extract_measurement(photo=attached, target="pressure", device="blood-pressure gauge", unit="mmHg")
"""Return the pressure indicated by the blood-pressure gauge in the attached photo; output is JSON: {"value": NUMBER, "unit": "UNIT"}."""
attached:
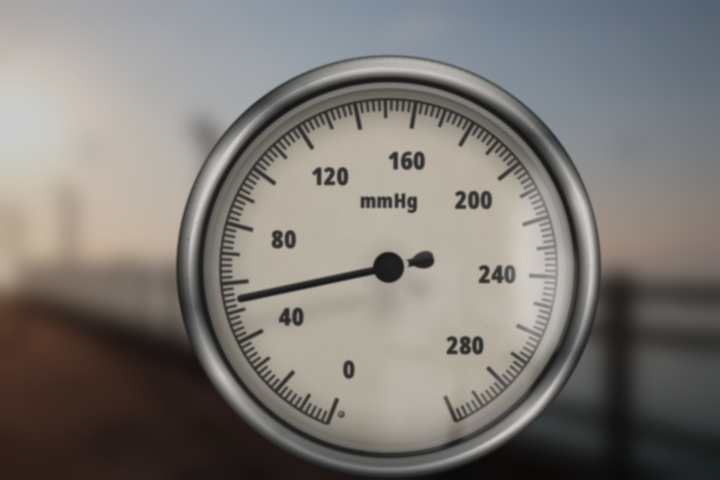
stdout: {"value": 54, "unit": "mmHg"}
